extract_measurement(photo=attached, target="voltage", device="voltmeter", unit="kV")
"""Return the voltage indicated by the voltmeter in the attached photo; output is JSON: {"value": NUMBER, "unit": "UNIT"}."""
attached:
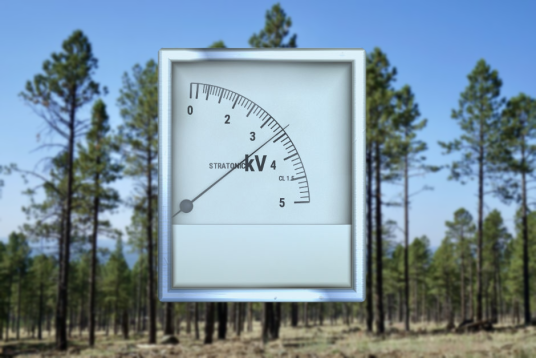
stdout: {"value": 3.4, "unit": "kV"}
